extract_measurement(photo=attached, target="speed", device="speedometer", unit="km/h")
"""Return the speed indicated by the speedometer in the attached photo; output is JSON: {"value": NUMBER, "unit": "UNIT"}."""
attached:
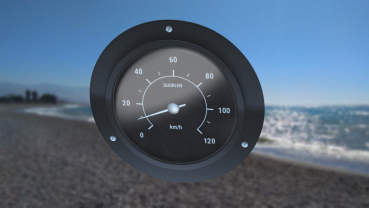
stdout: {"value": 10, "unit": "km/h"}
